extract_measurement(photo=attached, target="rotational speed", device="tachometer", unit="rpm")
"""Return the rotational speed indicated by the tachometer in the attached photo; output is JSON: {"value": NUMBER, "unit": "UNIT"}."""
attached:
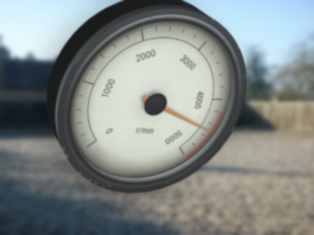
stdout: {"value": 4500, "unit": "rpm"}
